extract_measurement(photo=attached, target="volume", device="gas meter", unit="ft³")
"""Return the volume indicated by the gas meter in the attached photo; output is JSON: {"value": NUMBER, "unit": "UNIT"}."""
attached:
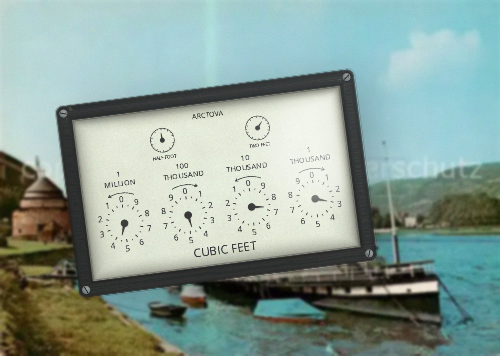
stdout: {"value": 447300, "unit": "ft³"}
